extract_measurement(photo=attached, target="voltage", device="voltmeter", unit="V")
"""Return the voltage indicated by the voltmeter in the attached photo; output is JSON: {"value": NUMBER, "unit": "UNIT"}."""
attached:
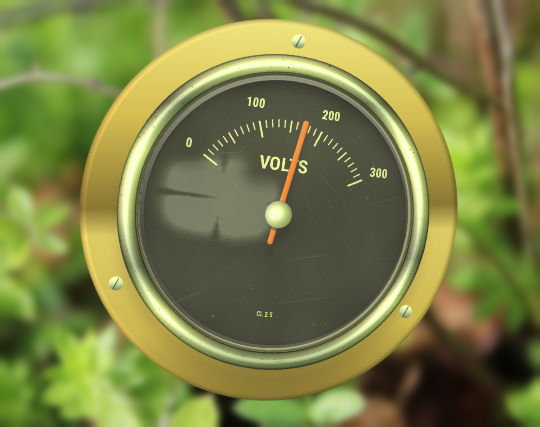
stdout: {"value": 170, "unit": "V"}
